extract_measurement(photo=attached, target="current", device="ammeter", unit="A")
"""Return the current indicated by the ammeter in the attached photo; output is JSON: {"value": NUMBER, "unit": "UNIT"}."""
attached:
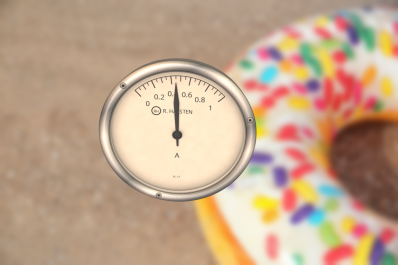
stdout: {"value": 0.45, "unit": "A"}
